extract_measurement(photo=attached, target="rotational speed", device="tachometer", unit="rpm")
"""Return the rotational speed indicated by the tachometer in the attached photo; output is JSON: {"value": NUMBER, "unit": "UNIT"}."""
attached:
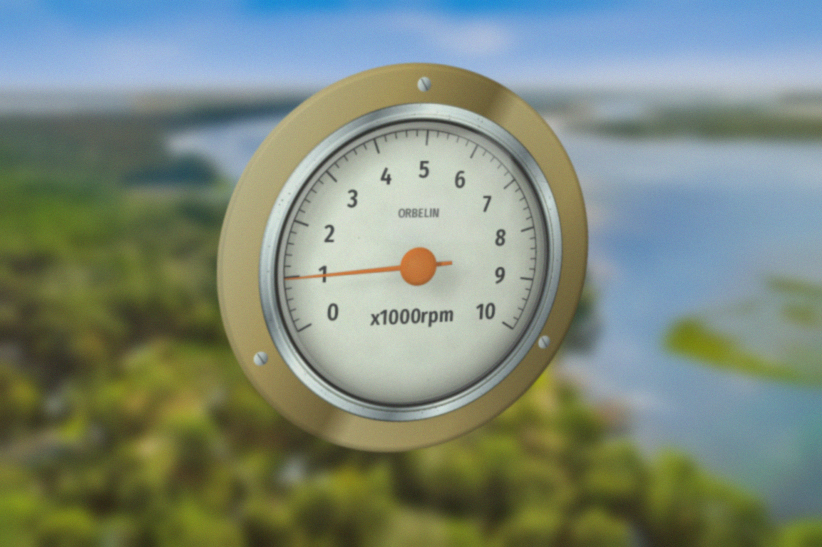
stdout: {"value": 1000, "unit": "rpm"}
